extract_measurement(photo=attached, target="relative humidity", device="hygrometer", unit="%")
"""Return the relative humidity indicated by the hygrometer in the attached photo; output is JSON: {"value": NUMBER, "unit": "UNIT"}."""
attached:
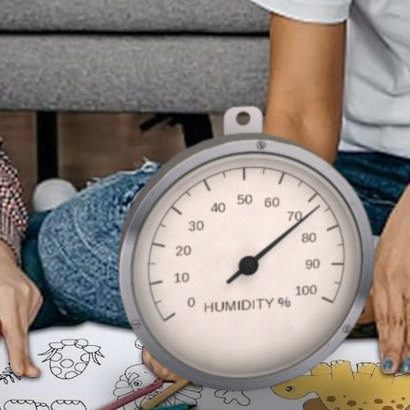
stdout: {"value": 72.5, "unit": "%"}
